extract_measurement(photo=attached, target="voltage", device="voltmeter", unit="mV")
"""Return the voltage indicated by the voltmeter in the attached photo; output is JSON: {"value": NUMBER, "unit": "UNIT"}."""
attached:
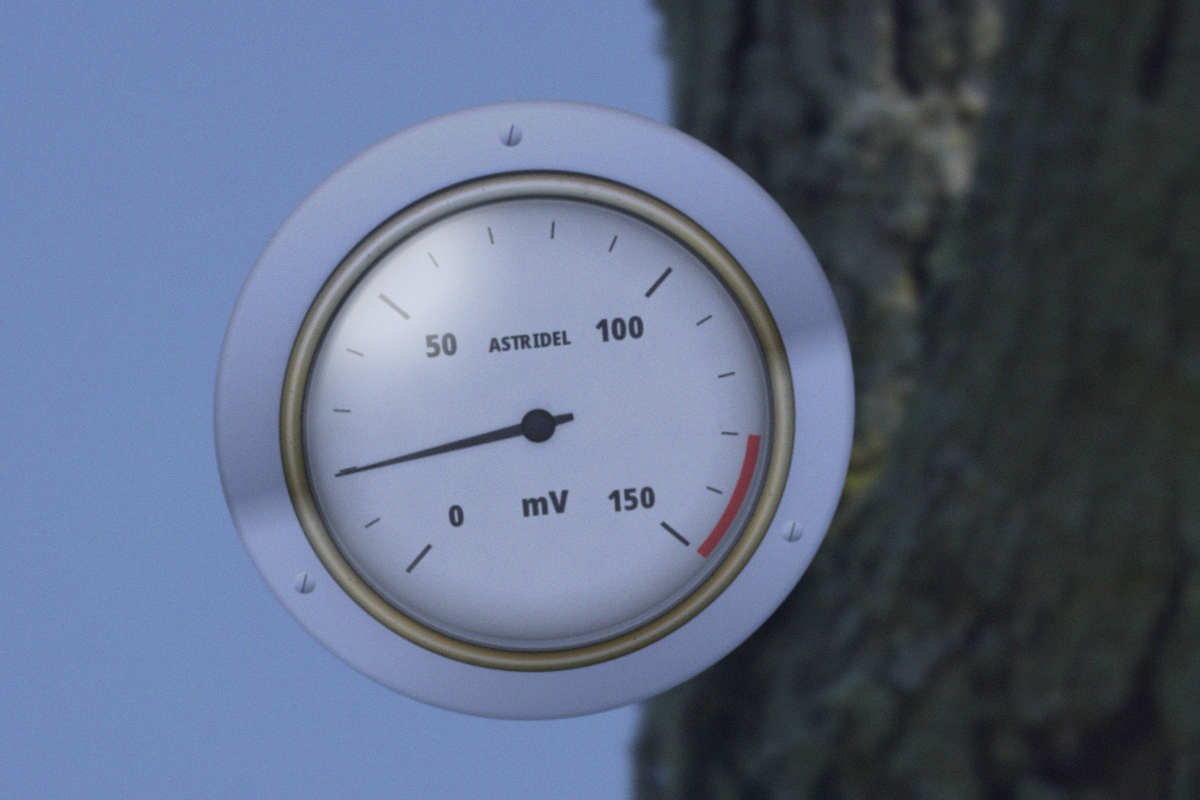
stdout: {"value": 20, "unit": "mV"}
